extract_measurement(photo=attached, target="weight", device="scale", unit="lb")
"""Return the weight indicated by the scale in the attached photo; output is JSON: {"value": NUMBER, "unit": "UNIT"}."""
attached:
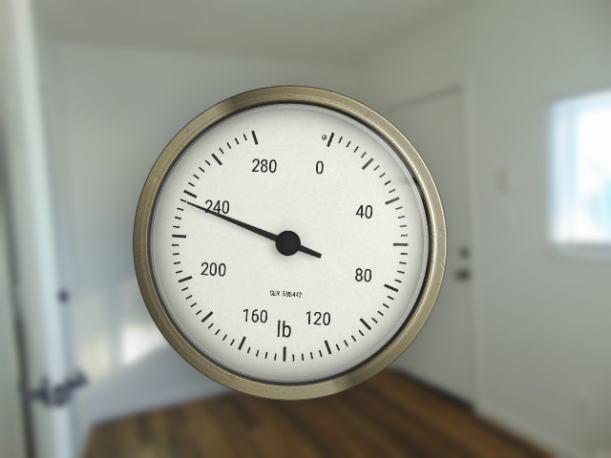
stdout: {"value": 236, "unit": "lb"}
